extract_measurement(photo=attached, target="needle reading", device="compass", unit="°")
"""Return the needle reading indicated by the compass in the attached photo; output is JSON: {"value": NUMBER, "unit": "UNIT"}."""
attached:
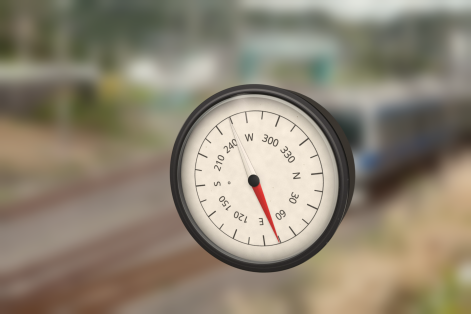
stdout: {"value": 75, "unit": "°"}
